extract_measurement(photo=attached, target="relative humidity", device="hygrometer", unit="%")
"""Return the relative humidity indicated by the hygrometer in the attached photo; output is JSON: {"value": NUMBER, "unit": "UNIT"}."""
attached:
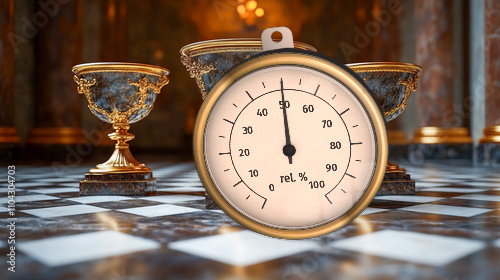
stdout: {"value": 50, "unit": "%"}
